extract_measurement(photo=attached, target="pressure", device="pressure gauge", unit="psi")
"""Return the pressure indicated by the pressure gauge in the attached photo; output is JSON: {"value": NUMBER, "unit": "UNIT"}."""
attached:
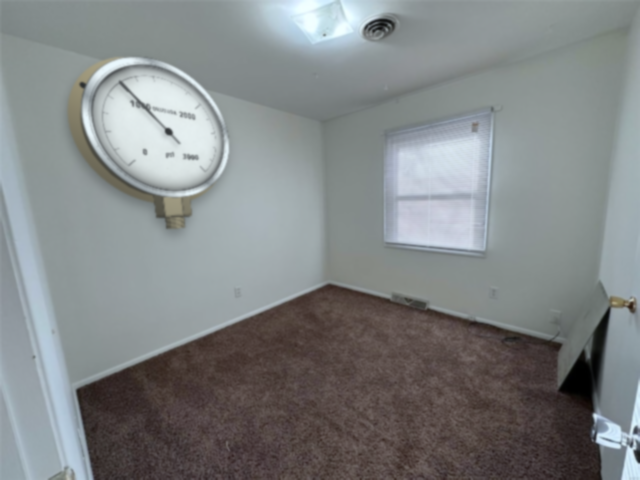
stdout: {"value": 1000, "unit": "psi"}
